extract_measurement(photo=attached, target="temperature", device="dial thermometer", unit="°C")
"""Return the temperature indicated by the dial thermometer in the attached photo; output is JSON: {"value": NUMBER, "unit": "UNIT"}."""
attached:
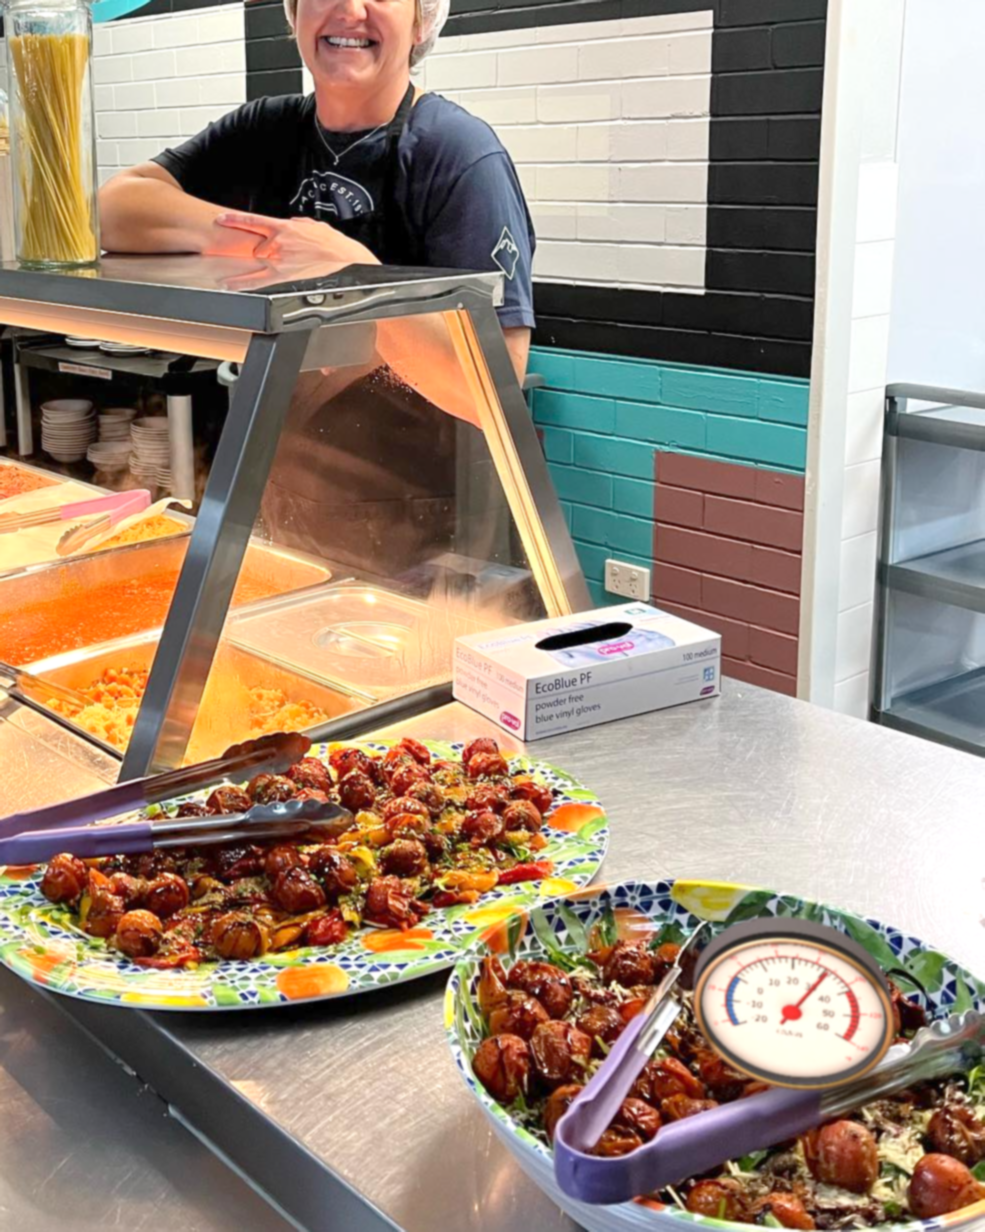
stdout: {"value": 30, "unit": "°C"}
